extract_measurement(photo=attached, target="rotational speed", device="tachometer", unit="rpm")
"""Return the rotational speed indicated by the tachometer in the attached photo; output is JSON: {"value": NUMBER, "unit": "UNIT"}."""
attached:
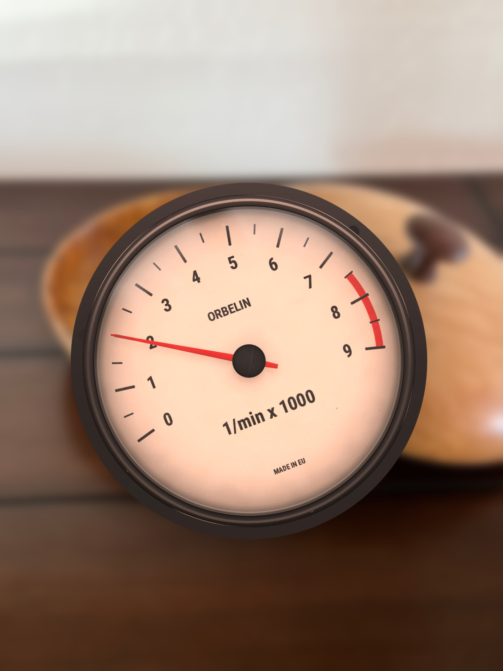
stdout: {"value": 2000, "unit": "rpm"}
